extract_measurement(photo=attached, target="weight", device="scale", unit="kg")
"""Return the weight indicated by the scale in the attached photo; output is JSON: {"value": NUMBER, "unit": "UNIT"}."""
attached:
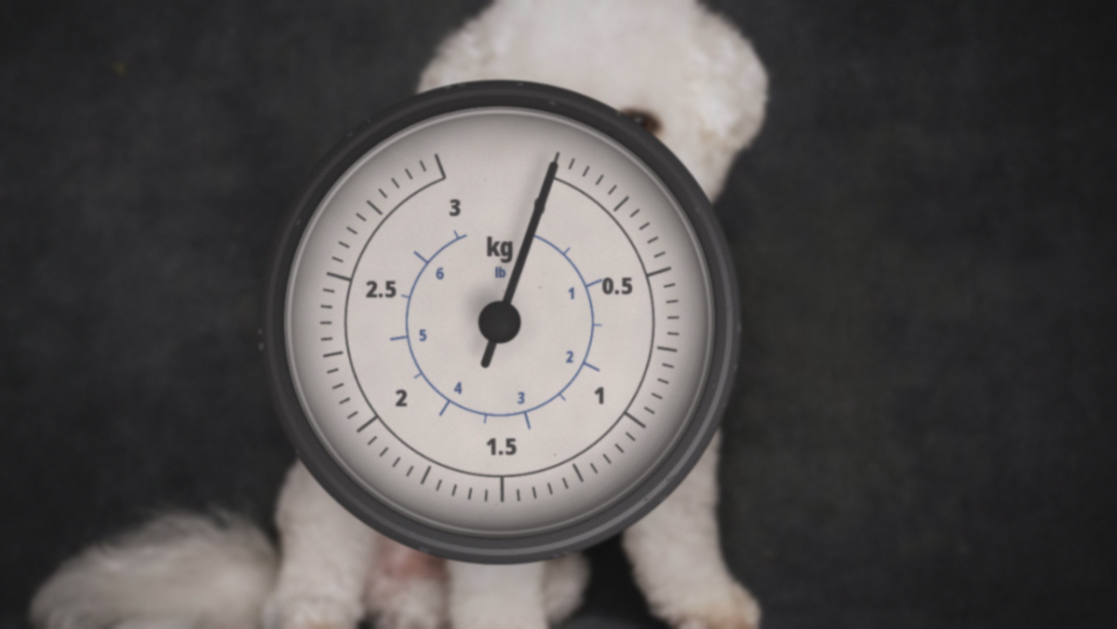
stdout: {"value": 0, "unit": "kg"}
